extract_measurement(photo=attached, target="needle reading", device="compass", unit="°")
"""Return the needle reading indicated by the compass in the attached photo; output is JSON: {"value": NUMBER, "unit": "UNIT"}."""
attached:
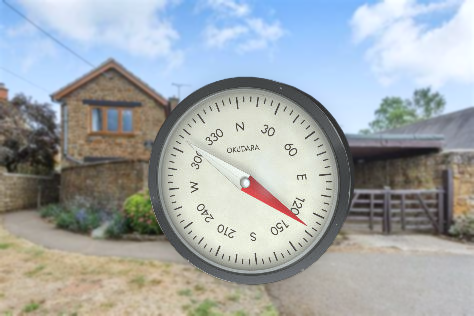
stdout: {"value": 130, "unit": "°"}
